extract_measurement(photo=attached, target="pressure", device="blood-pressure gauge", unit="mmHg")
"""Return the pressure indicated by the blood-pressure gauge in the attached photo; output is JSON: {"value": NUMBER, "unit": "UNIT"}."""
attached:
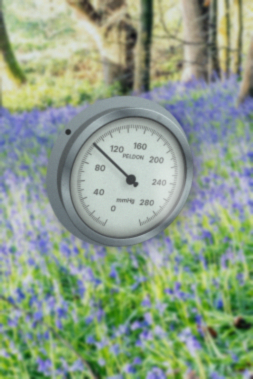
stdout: {"value": 100, "unit": "mmHg"}
